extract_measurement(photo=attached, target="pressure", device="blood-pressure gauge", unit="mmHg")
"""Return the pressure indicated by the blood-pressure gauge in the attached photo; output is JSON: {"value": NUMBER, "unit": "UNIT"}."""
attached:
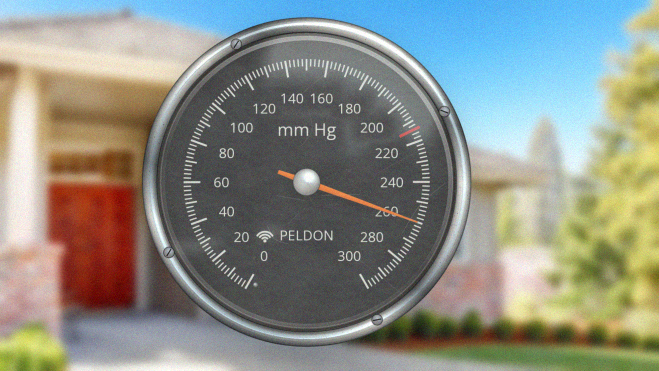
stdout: {"value": 260, "unit": "mmHg"}
